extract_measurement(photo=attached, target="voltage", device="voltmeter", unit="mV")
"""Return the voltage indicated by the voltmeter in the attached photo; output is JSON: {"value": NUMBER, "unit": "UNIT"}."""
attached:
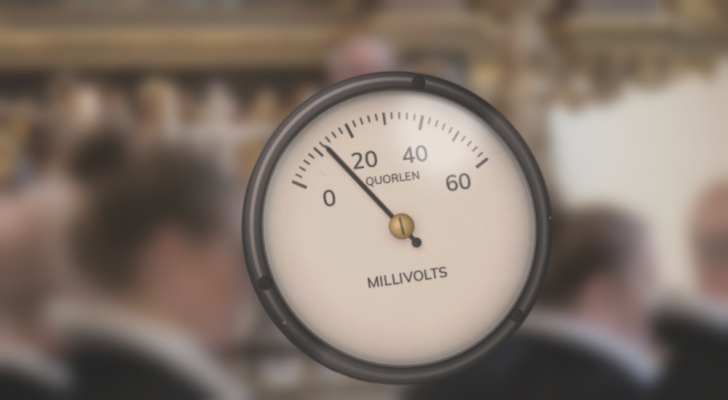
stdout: {"value": 12, "unit": "mV"}
